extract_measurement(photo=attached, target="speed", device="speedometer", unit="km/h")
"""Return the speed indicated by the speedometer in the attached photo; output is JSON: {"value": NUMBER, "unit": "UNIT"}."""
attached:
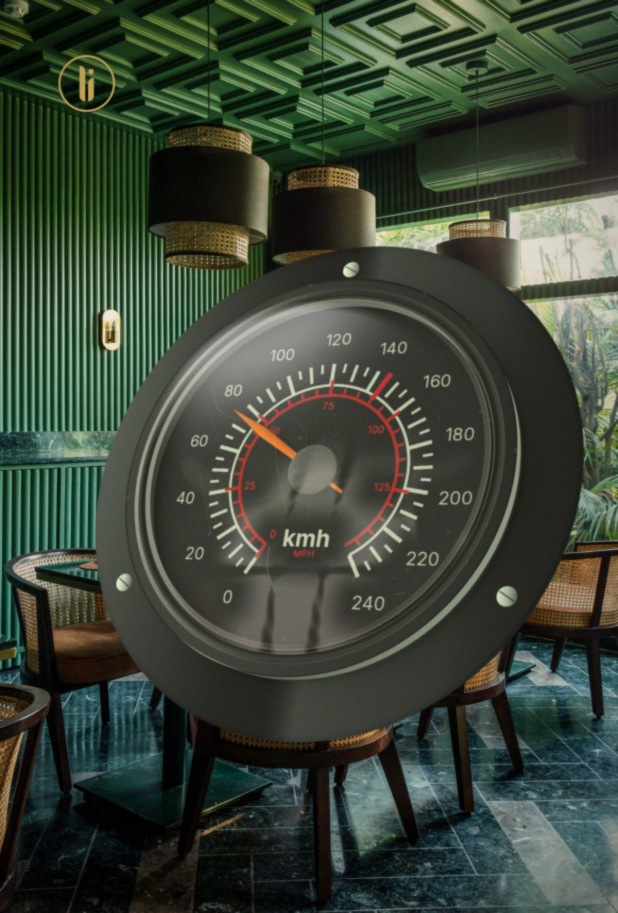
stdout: {"value": 75, "unit": "km/h"}
